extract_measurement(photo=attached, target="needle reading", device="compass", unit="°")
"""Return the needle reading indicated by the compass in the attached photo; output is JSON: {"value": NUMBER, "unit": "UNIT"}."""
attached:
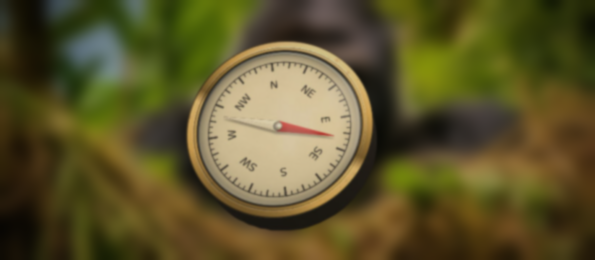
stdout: {"value": 110, "unit": "°"}
